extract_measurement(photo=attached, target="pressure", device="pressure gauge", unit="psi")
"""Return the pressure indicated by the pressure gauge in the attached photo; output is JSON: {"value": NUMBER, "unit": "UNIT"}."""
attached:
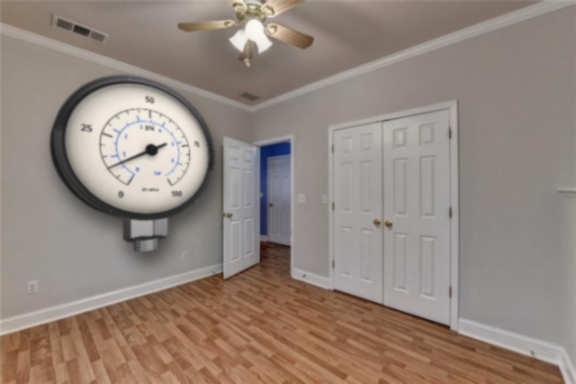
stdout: {"value": 10, "unit": "psi"}
